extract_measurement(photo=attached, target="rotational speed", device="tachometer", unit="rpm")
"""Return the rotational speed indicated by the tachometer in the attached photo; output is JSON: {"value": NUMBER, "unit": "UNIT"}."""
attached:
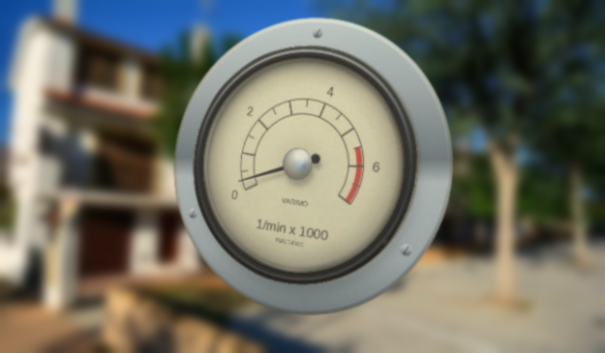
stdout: {"value": 250, "unit": "rpm"}
